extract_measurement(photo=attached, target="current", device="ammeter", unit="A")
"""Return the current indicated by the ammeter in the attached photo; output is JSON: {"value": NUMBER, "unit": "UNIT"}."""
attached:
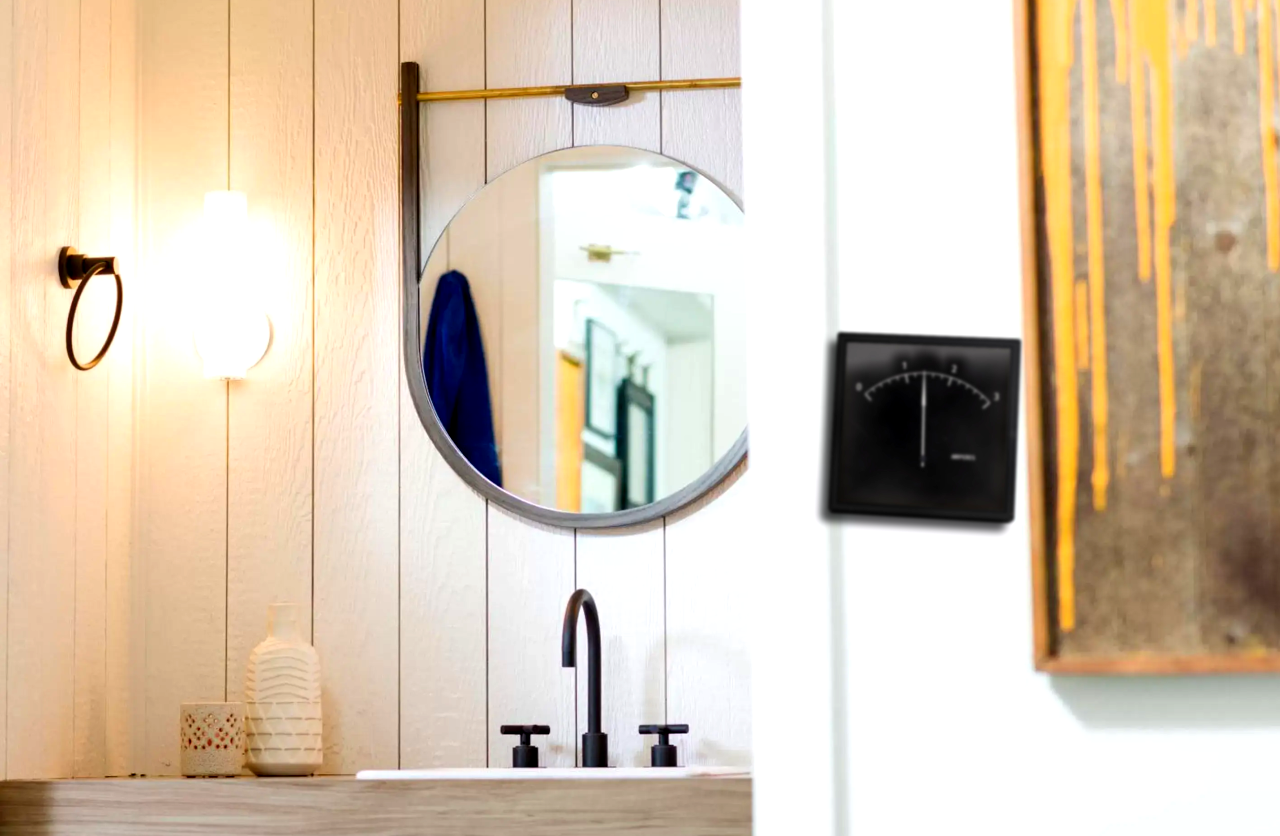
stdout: {"value": 1.4, "unit": "A"}
